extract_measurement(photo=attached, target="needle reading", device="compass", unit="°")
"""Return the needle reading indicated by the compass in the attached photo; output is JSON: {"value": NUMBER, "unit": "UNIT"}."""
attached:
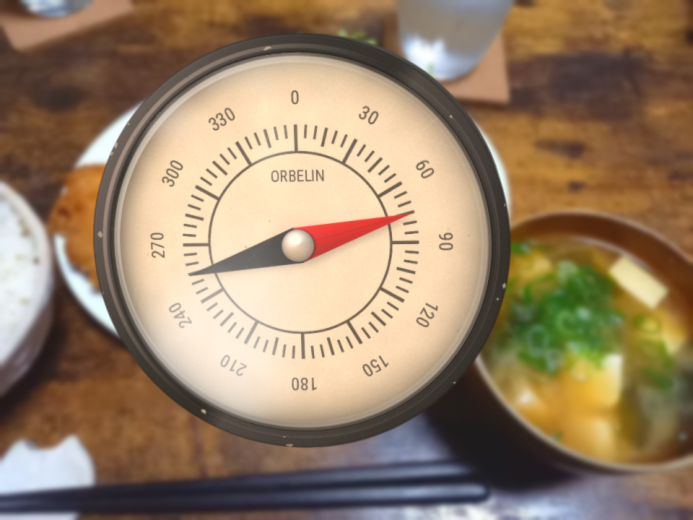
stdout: {"value": 75, "unit": "°"}
